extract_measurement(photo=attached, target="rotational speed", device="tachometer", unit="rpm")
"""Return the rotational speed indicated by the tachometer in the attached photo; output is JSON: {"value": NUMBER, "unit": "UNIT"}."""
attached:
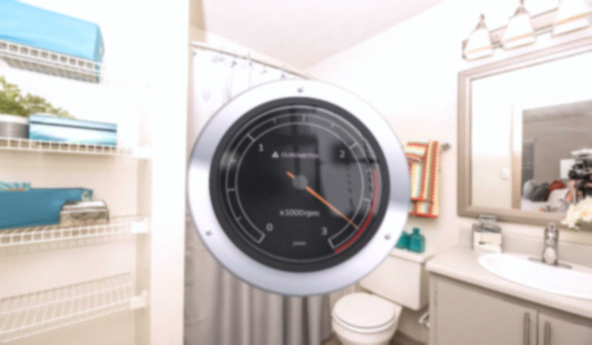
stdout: {"value": 2750, "unit": "rpm"}
